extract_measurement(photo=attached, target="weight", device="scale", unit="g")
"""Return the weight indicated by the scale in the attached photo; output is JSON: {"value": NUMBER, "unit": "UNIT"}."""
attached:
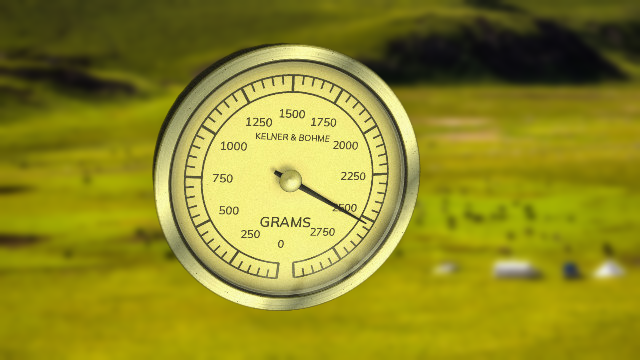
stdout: {"value": 2525, "unit": "g"}
